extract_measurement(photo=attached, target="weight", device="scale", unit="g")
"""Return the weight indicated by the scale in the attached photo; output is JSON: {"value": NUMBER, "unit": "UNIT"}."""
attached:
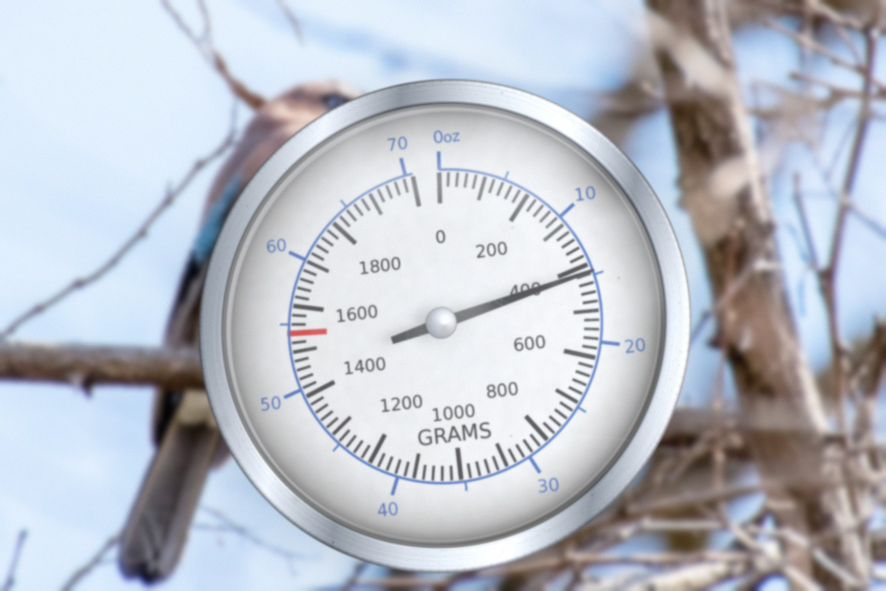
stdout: {"value": 420, "unit": "g"}
